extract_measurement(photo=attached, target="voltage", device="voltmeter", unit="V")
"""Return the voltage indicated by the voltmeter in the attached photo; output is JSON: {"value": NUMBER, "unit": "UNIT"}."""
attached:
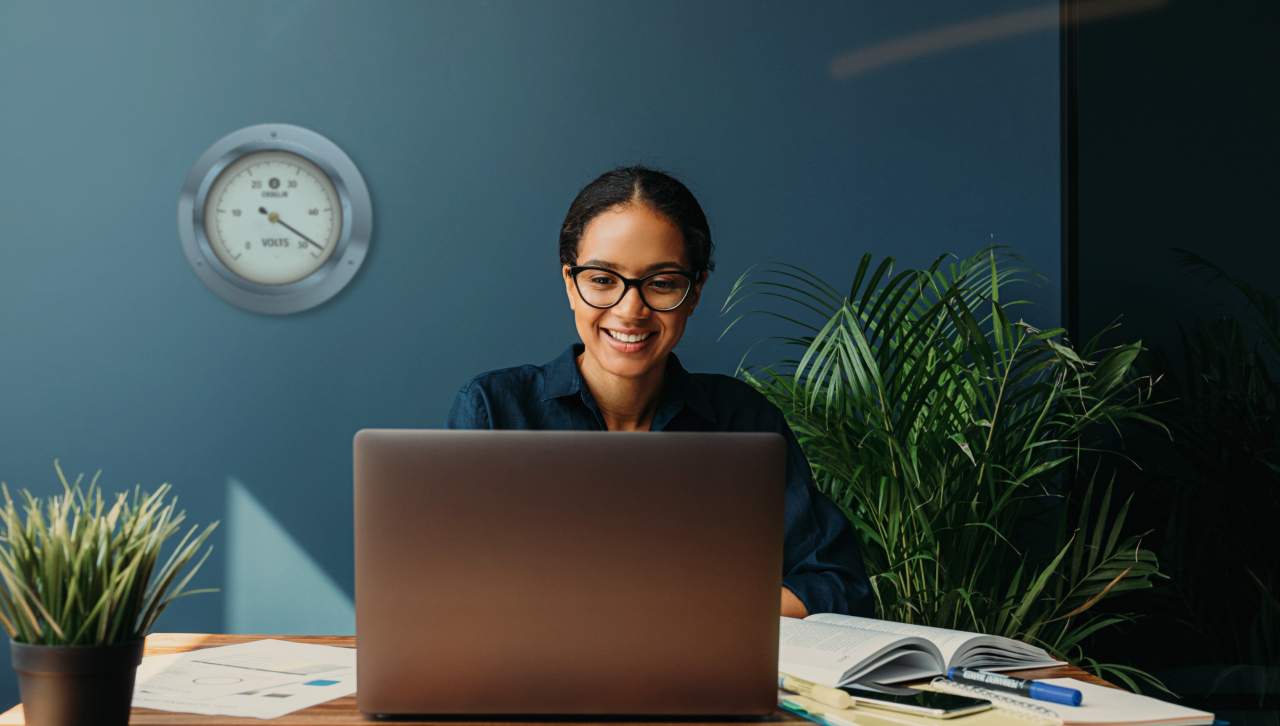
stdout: {"value": 48, "unit": "V"}
